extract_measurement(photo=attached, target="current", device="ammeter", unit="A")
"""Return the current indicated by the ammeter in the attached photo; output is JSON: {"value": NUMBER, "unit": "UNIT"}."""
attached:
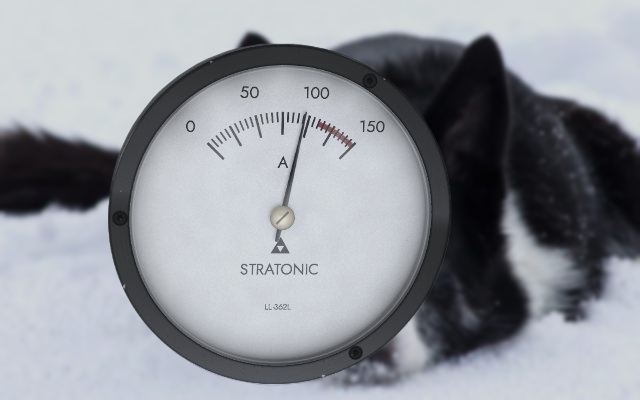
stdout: {"value": 95, "unit": "A"}
